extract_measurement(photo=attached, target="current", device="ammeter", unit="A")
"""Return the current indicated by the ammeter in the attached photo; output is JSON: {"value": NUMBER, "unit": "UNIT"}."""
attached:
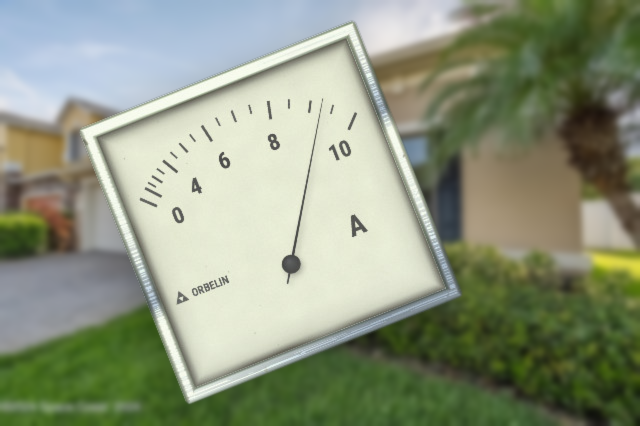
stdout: {"value": 9.25, "unit": "A"}
